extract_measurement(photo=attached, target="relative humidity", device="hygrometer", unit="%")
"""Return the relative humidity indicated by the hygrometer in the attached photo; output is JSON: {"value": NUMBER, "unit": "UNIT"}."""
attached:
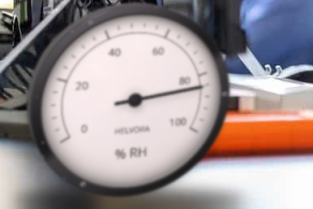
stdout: {"value": 84, "unit": "%"}
